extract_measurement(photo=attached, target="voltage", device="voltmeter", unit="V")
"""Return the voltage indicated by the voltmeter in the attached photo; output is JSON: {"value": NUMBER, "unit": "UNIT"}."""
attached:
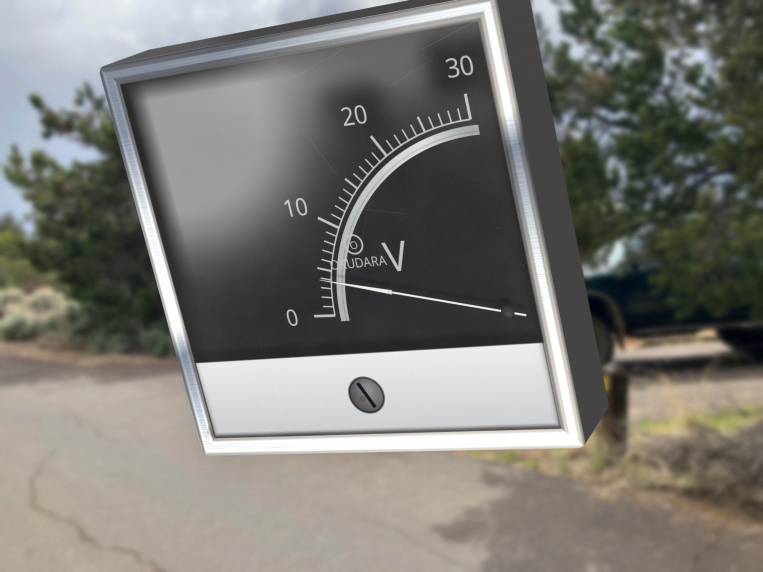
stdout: {"value": 4, "unit": "V"}
